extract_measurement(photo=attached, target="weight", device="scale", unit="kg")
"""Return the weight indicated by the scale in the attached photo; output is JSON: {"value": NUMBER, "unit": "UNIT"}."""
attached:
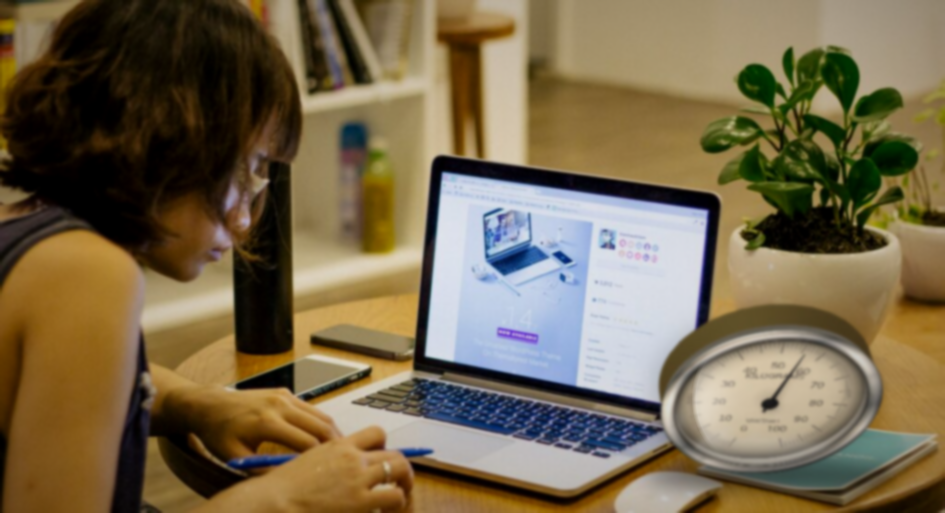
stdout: {"value": 55, "unit": "kg"}
